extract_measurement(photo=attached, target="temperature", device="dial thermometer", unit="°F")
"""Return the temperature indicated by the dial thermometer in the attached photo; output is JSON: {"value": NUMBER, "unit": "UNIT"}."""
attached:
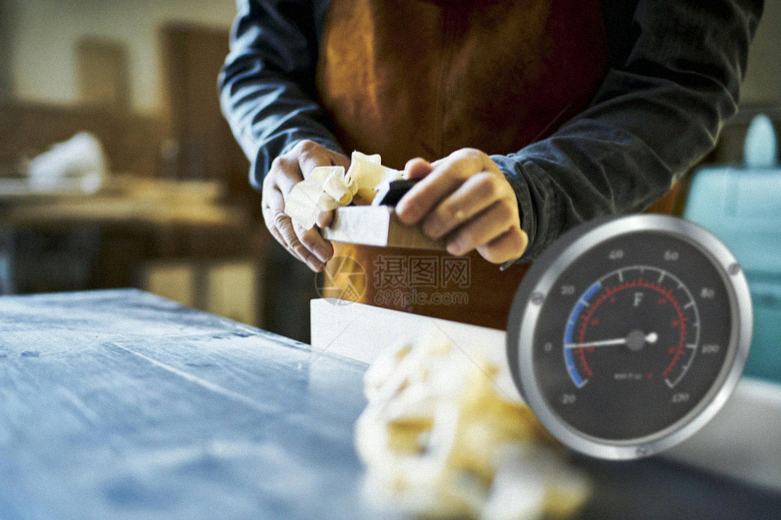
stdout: {"value": 0, "unit": "°F"}
